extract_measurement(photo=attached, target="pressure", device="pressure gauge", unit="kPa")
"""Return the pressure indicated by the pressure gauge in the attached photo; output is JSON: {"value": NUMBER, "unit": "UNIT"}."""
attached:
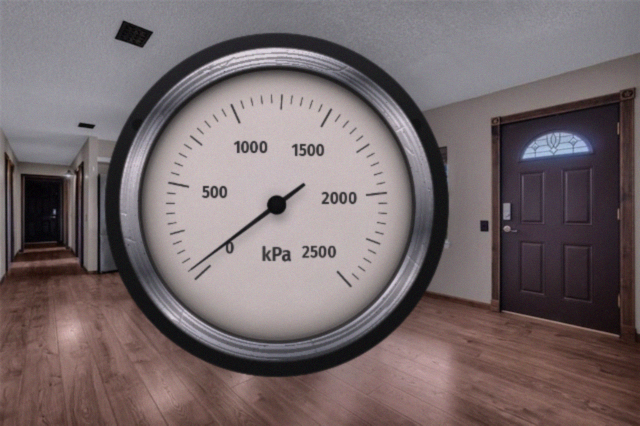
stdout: {"value": 50, "unit": "kPa"}
